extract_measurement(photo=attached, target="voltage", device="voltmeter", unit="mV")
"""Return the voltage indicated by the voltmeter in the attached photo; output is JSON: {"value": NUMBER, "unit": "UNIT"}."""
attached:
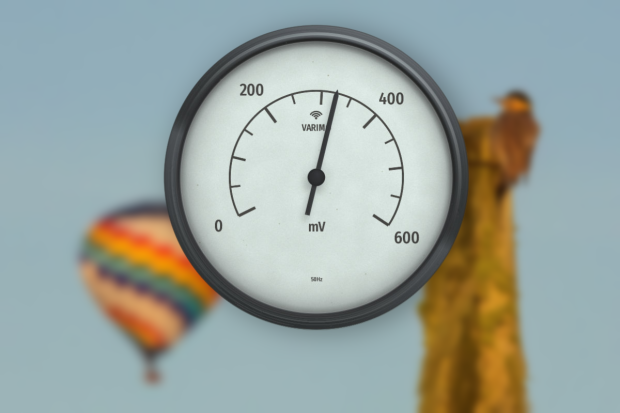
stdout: {"value": 325, "unit": "mV"}
